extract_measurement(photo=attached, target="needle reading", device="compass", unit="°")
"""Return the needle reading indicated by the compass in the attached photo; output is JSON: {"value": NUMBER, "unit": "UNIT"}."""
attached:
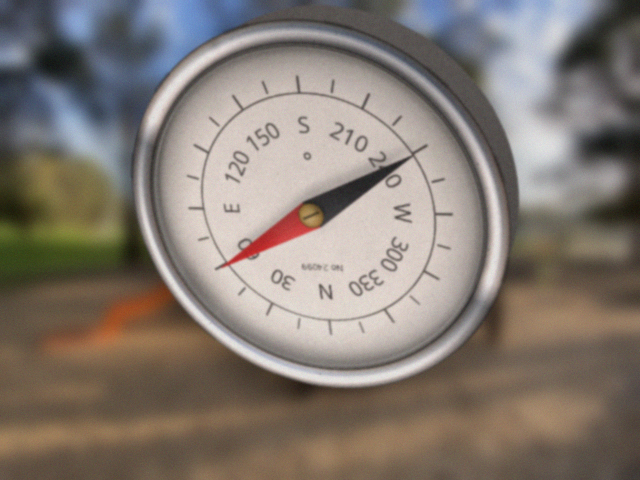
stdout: {"value": 60, "unit": "°"}
